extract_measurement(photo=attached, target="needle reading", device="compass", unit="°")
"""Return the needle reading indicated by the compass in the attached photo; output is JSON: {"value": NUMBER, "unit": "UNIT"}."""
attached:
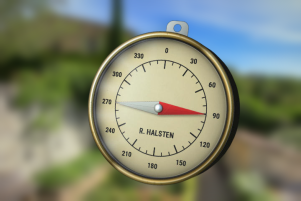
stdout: {"value": 90, "unit": "°"}
